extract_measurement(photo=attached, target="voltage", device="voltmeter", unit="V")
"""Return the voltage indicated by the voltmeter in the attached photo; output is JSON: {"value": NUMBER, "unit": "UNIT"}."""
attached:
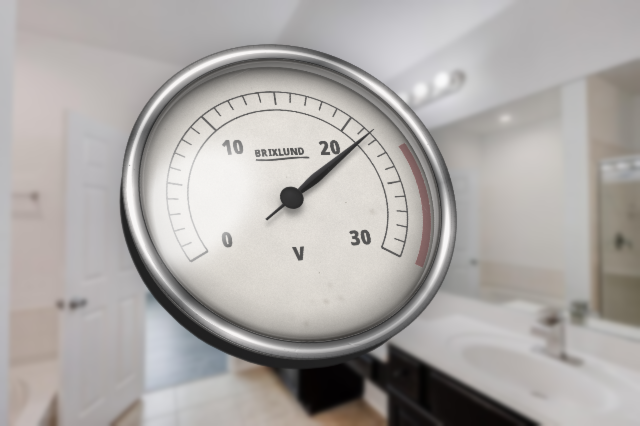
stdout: {"value": 21.5, "unit": "V"}
